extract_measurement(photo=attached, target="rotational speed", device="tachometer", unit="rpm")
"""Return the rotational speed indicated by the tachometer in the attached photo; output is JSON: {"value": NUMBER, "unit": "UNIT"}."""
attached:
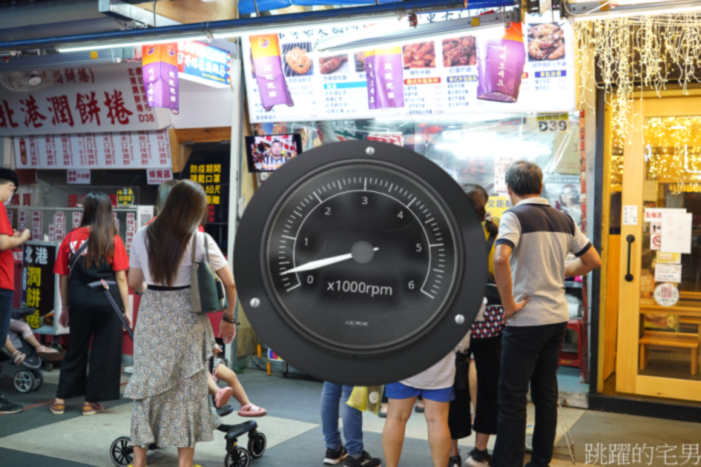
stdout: {"value": 300, "unit": "rpm"}
